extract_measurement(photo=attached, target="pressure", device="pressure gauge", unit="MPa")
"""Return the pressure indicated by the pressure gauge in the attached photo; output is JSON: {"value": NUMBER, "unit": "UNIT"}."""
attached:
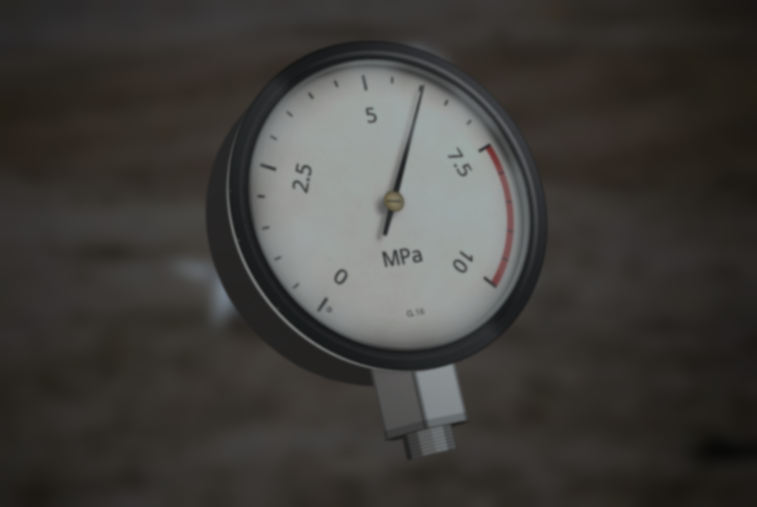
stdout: {"value": 6, "unit": "MPa"}
